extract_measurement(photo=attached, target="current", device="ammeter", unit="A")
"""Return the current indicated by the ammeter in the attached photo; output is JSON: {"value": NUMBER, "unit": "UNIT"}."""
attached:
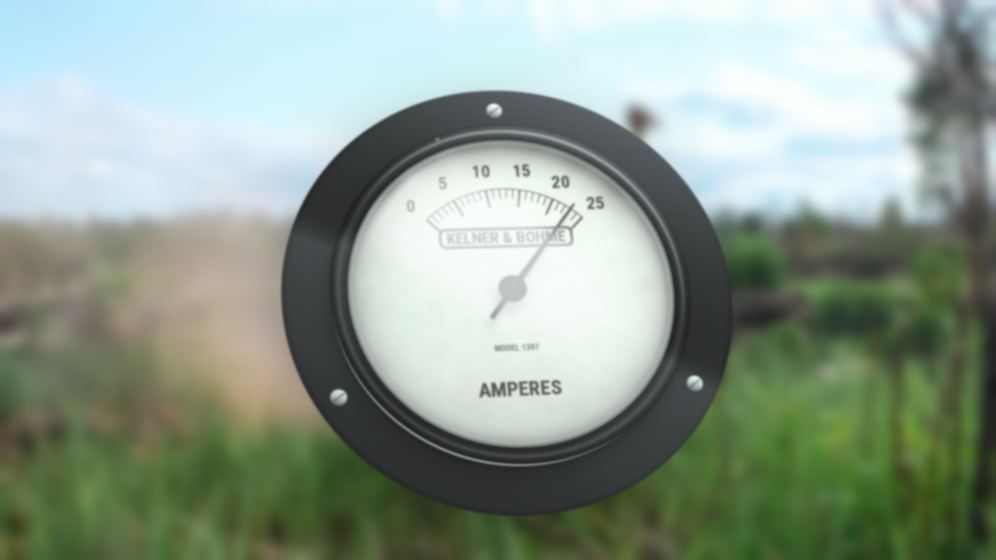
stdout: {"value": 23, "unit": "A"}
